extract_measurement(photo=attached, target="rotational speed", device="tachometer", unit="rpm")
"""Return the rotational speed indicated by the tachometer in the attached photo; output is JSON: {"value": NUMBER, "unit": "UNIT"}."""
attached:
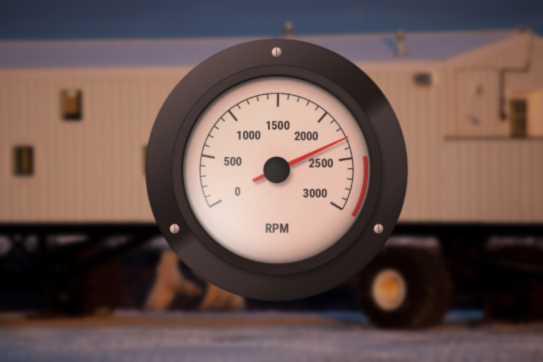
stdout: {"value": 2300, "unit": "rpm"}
